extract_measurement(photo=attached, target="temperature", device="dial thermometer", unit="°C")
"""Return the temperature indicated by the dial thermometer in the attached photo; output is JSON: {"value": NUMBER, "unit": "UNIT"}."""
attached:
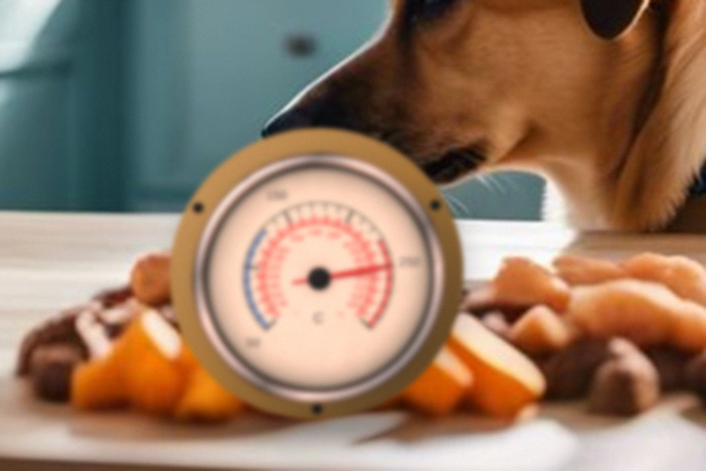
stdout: {"value": 250, "unit": "°C"}
